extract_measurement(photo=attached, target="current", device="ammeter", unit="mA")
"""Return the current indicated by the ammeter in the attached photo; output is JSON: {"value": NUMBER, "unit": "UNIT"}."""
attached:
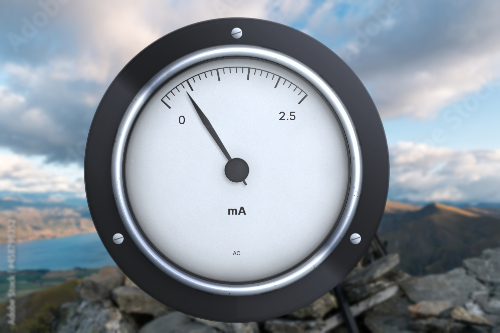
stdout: {"value": 0.4, "unit": "mA"}
